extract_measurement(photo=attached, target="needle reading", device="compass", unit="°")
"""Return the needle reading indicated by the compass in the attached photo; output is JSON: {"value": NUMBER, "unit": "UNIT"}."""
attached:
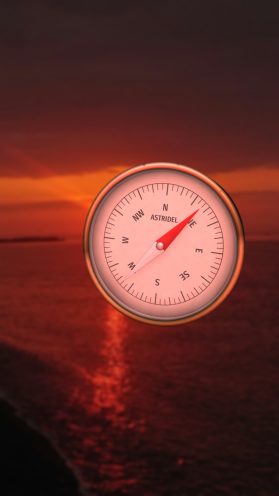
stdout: {"value": 40, "unit": "°"}
